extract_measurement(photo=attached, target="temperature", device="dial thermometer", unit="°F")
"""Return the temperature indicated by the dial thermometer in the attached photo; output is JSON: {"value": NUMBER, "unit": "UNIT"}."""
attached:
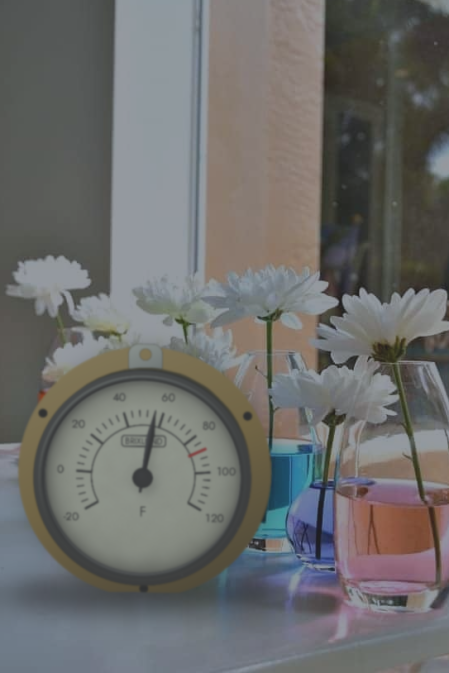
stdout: {"value": 56, "unit": "°F"}
